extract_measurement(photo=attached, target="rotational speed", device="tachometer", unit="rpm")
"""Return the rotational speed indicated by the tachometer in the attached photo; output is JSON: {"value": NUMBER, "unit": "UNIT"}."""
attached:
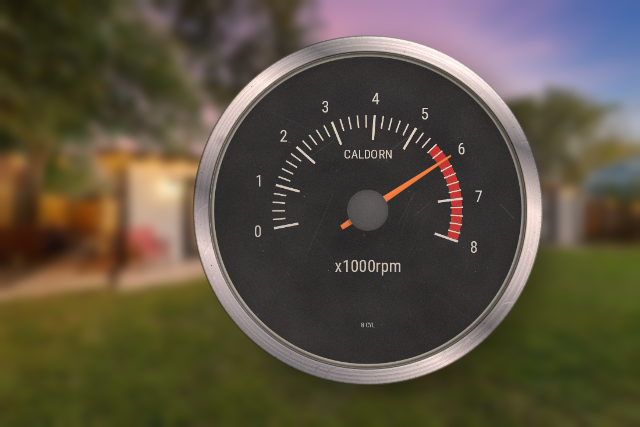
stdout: {"value": 6000, "unit": "rpm"}
